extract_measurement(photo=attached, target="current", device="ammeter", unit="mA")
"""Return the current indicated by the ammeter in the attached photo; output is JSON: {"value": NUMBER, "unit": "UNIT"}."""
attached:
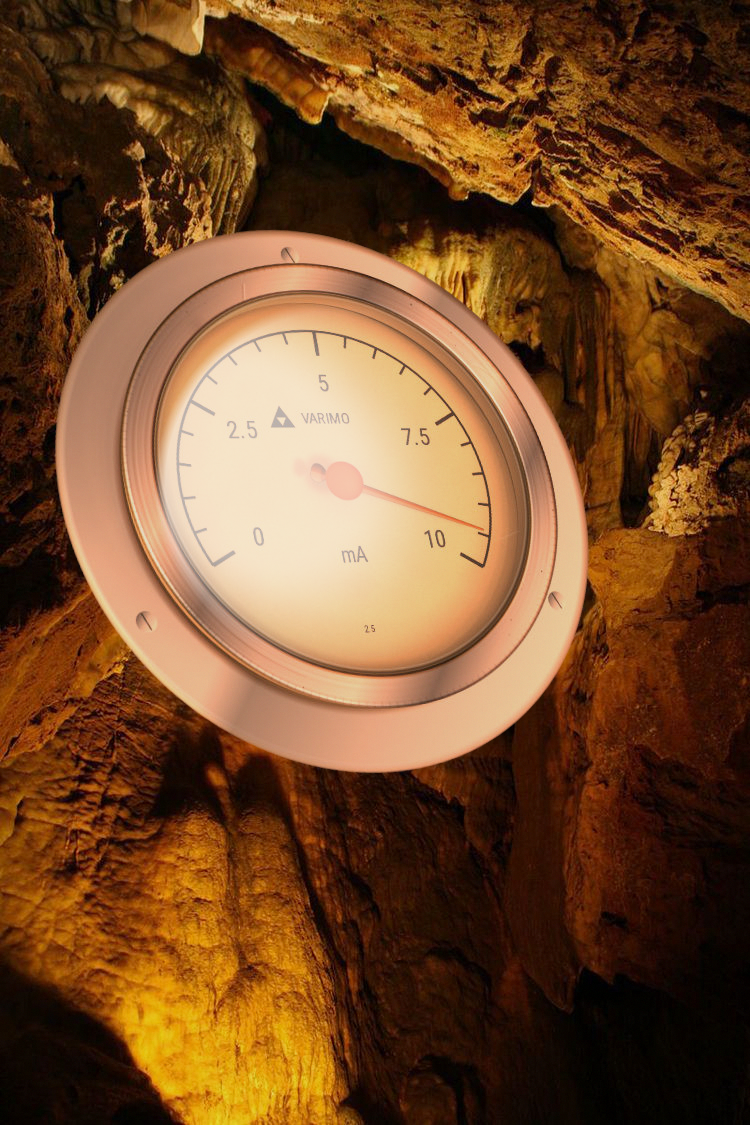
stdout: {"value": 9.5, "unit": "mA"}
